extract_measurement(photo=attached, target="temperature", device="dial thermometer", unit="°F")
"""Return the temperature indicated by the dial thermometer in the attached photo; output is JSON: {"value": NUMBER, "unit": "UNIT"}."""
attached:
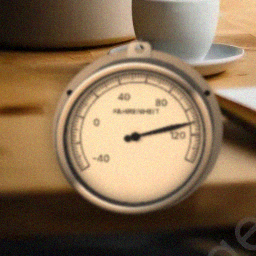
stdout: {"value": 110, "unit": "°F"}
